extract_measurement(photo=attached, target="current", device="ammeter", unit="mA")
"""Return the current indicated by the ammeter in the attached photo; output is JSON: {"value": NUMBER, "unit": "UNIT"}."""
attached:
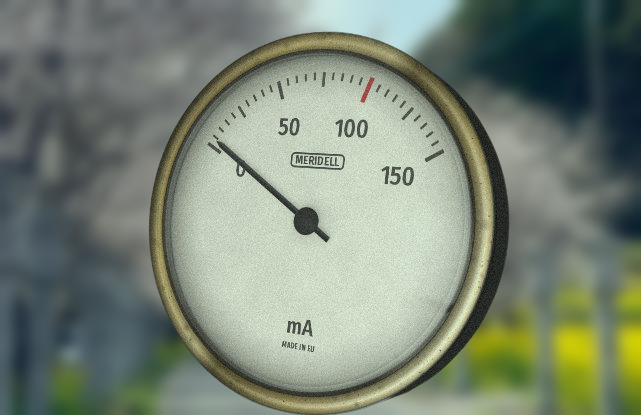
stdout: {"value": 5, "unit": "mA"}
